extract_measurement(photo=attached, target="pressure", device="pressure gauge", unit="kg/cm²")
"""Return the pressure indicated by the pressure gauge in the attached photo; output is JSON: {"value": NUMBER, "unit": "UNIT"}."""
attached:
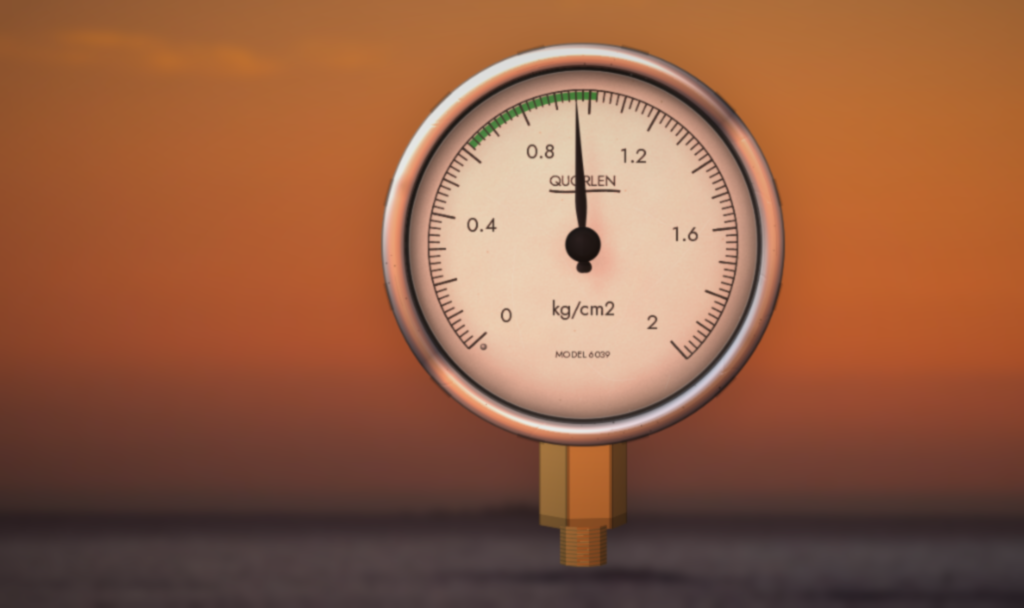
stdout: {"value": 0.96, "unit": "kg/cm²"}
